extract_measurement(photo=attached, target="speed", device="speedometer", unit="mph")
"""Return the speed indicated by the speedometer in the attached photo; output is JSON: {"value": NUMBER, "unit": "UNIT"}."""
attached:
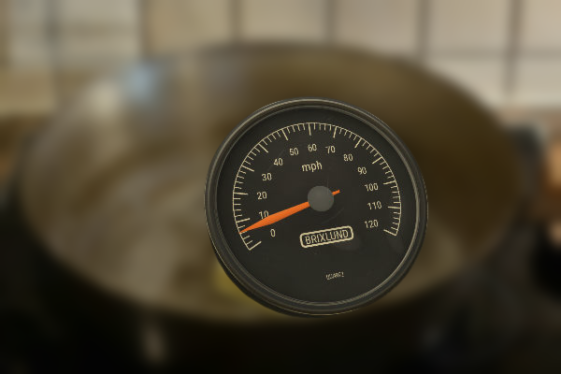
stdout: {"value": 6, "unit": "mph"}
